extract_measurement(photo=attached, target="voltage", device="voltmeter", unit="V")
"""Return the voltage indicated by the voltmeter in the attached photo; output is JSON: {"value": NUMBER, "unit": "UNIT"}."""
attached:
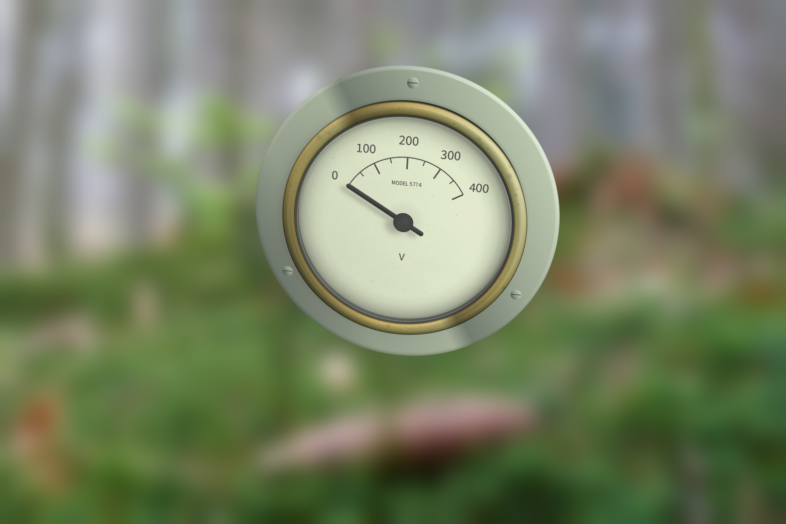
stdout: {"value": 0, "unit": "V"}
